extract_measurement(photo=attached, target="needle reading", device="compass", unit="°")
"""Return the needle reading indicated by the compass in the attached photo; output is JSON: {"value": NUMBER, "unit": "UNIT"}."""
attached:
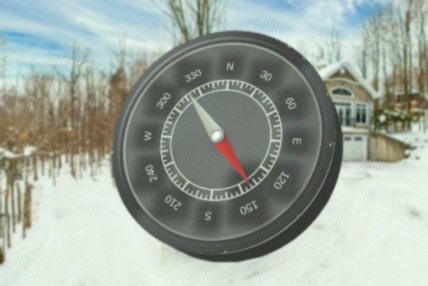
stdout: {"value": 140, "unit": "°"}
